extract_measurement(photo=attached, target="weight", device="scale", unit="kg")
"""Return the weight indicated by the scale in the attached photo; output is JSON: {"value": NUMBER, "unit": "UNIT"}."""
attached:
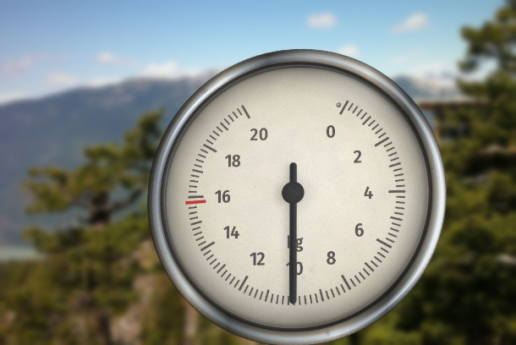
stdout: {"value": 10, "unit": "kg"}
